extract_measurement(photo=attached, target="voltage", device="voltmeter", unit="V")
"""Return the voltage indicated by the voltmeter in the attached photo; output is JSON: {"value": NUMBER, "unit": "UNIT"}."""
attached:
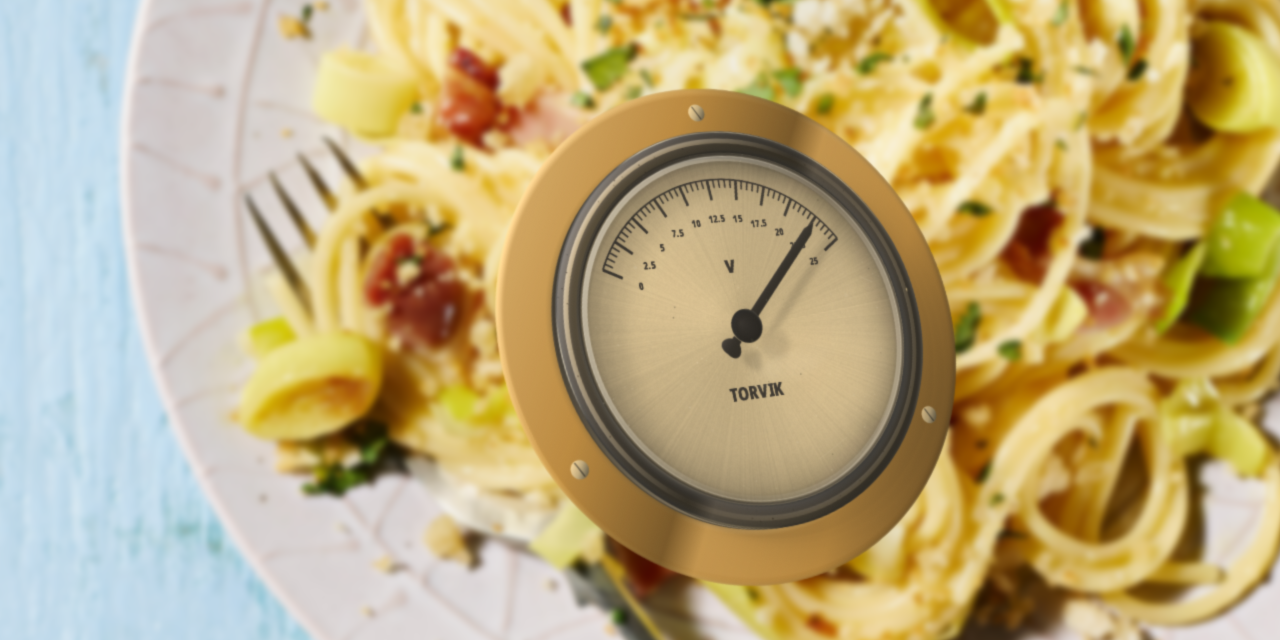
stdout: {"value": 22.5, "unit": "V"}
